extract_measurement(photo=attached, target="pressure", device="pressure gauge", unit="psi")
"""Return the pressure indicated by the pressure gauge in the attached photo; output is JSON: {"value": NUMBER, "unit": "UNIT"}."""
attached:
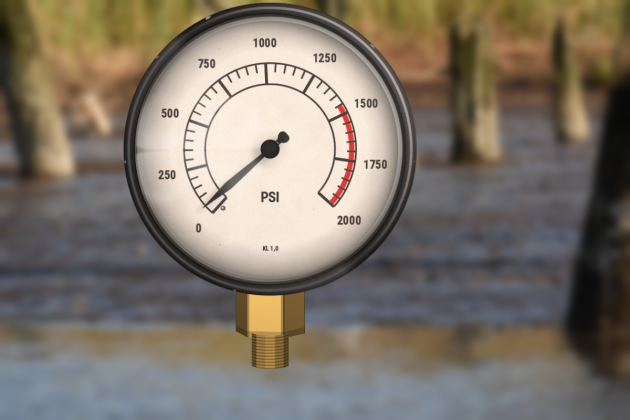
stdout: {"value": 50, "unit": "psi"}
